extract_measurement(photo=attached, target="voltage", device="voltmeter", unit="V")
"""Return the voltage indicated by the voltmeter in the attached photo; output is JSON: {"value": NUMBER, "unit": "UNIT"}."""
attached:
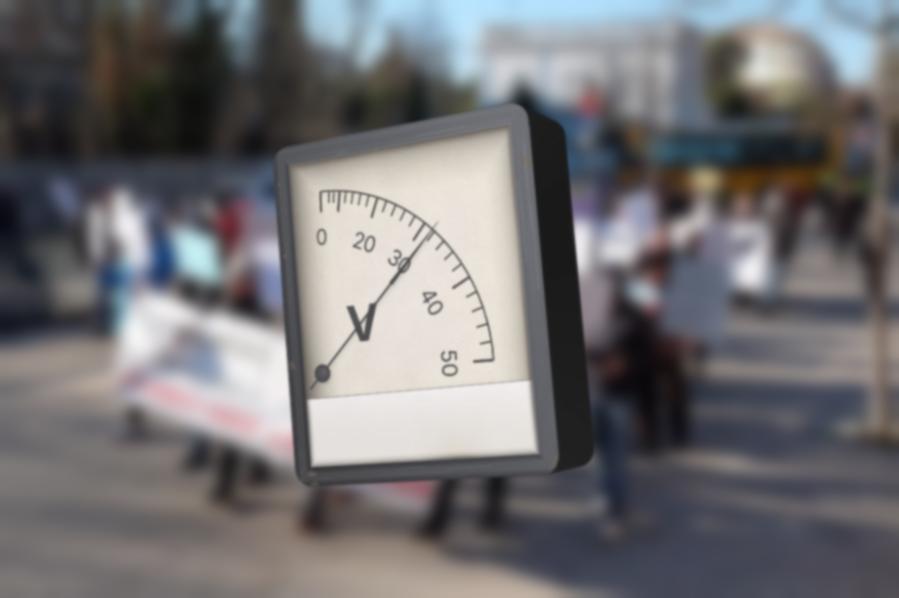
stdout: {"value": 32, "unit": "V"}
